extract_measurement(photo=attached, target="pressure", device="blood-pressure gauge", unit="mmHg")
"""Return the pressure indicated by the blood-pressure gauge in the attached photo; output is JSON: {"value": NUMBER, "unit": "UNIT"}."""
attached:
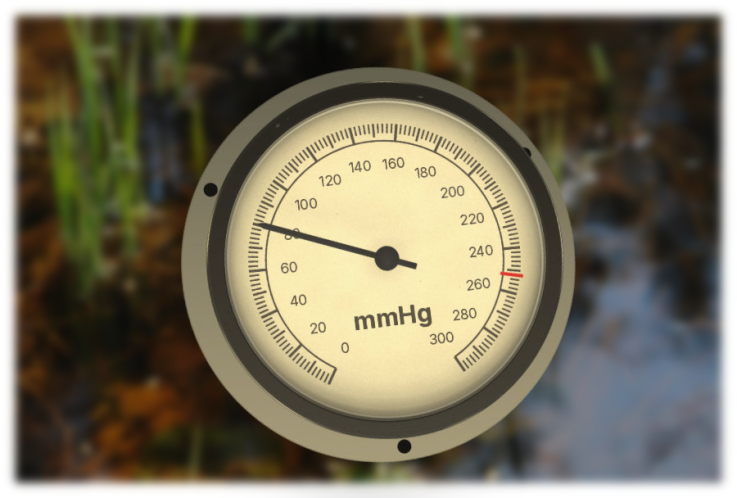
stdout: {"value": 80, "unit": "mmHg"}
